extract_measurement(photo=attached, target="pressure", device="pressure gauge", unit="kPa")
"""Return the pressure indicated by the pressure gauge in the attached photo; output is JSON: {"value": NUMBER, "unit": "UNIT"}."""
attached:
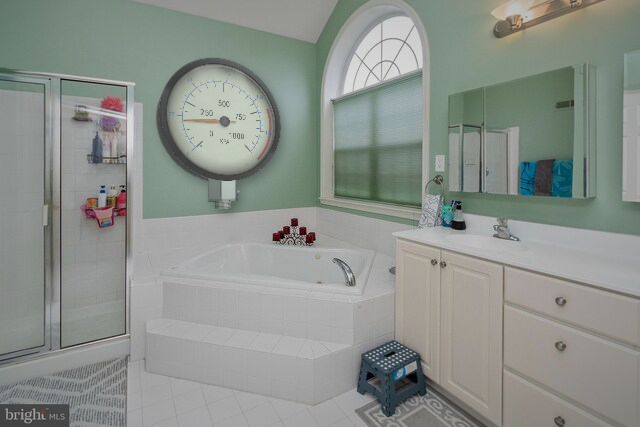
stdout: {"value": 150, "unit": "kPa"}
